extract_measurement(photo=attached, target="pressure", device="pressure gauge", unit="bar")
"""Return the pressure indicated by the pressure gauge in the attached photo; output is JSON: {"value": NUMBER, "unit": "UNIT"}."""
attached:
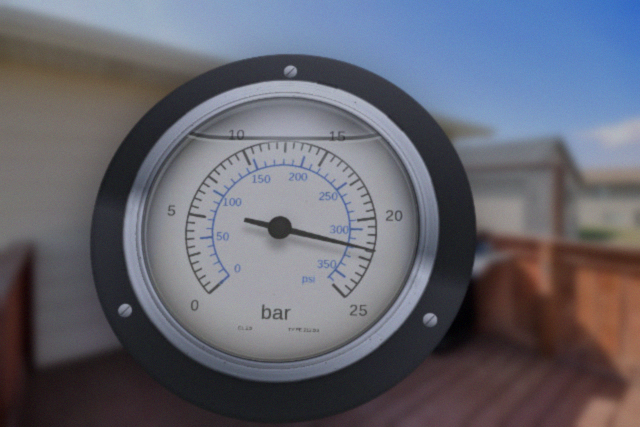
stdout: {"value": 22, "unit": "bar"}
